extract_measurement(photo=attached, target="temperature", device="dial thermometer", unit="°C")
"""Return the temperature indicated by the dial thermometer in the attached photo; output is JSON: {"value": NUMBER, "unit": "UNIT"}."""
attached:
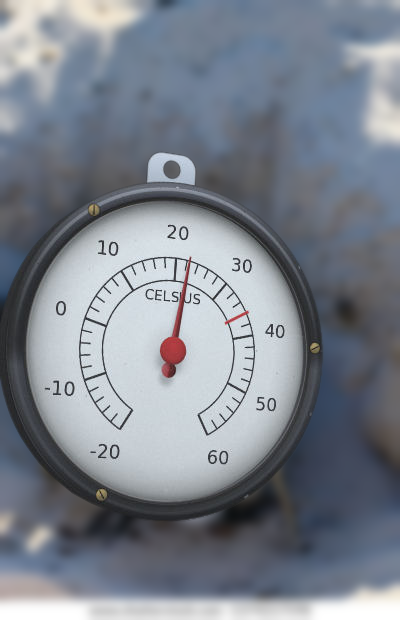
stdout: {"value": 22, "unit": "°C"}
